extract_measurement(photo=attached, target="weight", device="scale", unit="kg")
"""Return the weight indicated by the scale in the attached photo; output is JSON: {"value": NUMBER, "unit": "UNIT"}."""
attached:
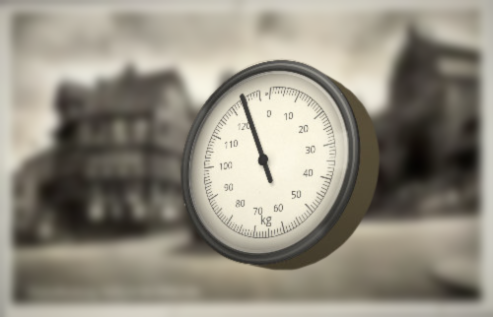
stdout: {"value": 125, "unit": "kg"}
